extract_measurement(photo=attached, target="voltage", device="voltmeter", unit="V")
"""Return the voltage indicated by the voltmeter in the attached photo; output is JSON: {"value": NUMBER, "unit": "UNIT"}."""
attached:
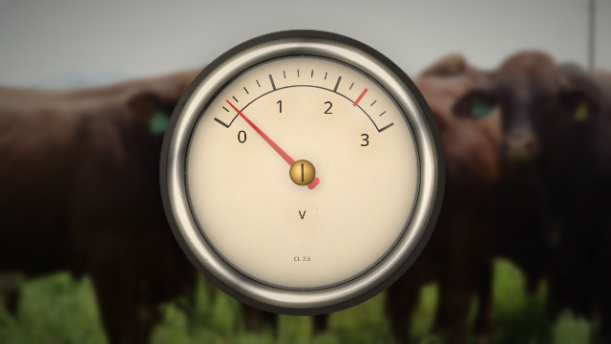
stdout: {"value": 0.3, "unit": "V"}
